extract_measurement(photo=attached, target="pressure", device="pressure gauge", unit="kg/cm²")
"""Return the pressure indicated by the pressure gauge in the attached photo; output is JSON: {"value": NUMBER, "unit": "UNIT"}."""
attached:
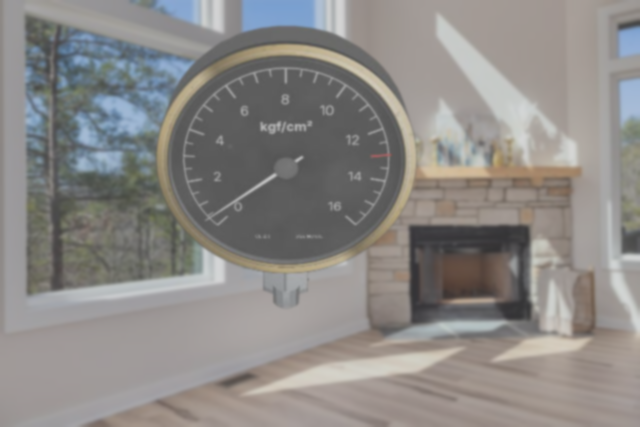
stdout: {"value": 0.5, "unit": "kg/cm²"}
